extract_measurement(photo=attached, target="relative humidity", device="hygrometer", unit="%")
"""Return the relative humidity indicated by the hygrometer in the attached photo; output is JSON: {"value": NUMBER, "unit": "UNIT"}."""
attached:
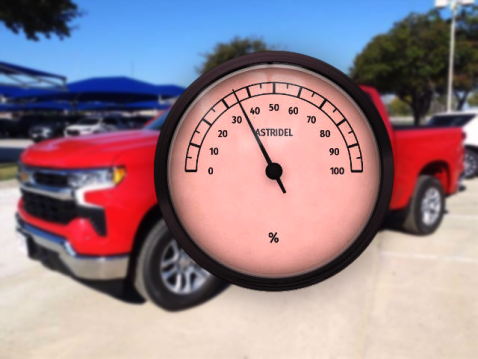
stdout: {"value": 35, "unit": "%"}
